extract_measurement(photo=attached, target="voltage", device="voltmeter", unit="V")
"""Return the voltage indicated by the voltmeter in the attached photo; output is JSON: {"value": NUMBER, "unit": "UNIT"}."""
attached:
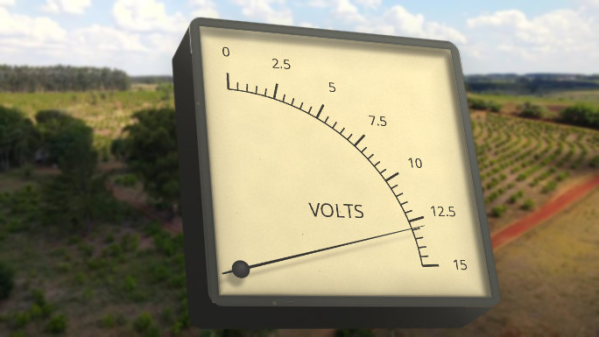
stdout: {"value": 13, "unit": "V"}
